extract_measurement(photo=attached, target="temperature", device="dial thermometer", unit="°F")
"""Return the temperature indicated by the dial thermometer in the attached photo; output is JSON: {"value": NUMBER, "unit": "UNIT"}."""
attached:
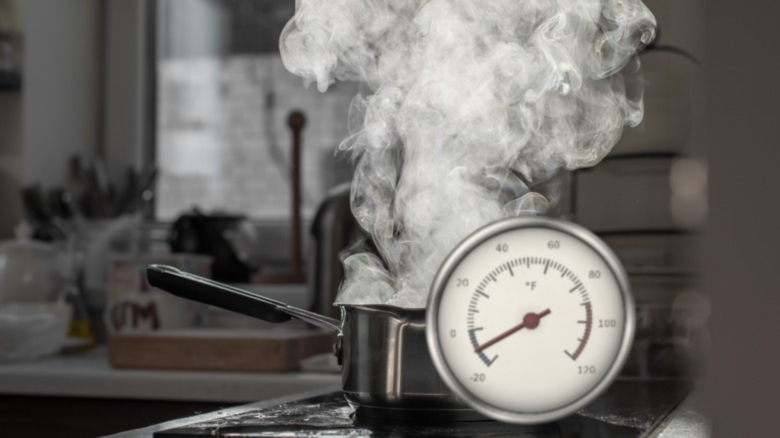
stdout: {"value": -10, "unit": "°F"}
